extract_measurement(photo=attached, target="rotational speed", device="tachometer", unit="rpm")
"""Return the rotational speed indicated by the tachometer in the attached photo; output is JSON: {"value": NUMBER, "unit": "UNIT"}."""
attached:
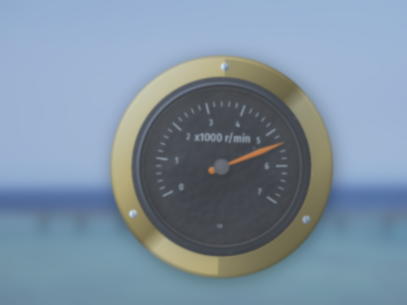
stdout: {"value": 5400, "unit": "rpm"}
